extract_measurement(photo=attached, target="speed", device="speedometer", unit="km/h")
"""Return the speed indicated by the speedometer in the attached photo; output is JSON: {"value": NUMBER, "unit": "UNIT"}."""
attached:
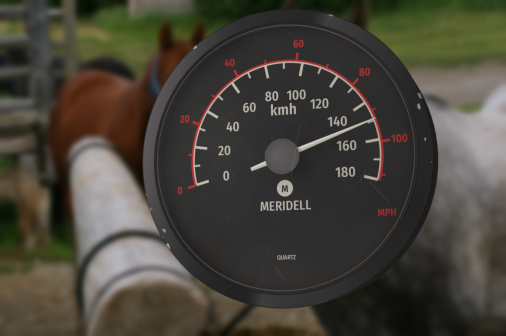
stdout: {"value": 150, "unit": "km/h"}
